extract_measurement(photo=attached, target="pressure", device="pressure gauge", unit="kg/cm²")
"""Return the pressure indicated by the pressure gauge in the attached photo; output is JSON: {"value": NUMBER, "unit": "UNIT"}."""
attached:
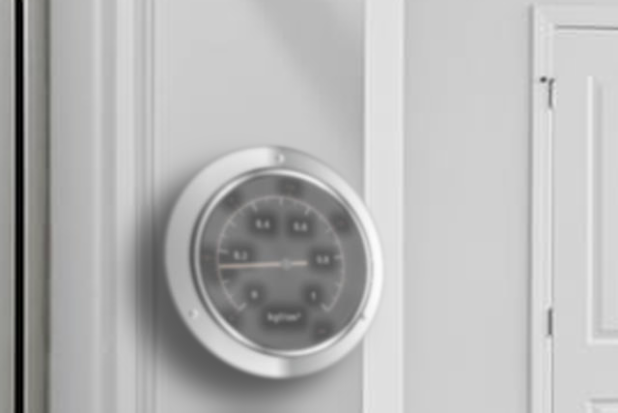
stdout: {"value": 0.15, "unit": "kg/cm²"}
